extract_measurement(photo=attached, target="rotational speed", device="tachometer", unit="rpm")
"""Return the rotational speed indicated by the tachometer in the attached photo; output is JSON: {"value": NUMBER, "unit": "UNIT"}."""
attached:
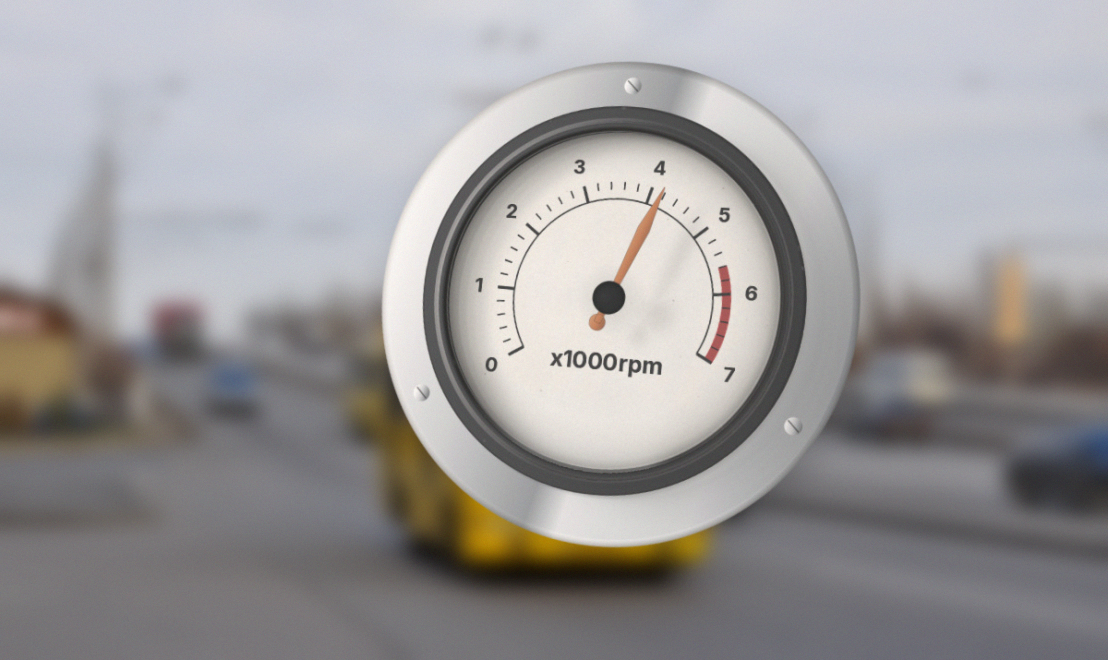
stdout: {"value": 4200, "unit": "rpm"}
